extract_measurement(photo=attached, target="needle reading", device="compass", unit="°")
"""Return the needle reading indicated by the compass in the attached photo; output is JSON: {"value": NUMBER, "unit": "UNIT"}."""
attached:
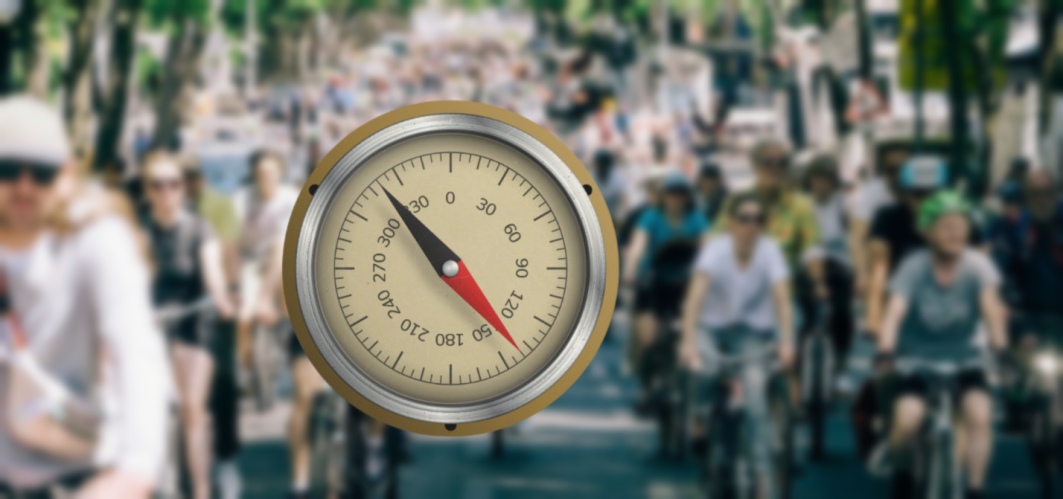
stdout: {"value": 140, "unit": "°"}
